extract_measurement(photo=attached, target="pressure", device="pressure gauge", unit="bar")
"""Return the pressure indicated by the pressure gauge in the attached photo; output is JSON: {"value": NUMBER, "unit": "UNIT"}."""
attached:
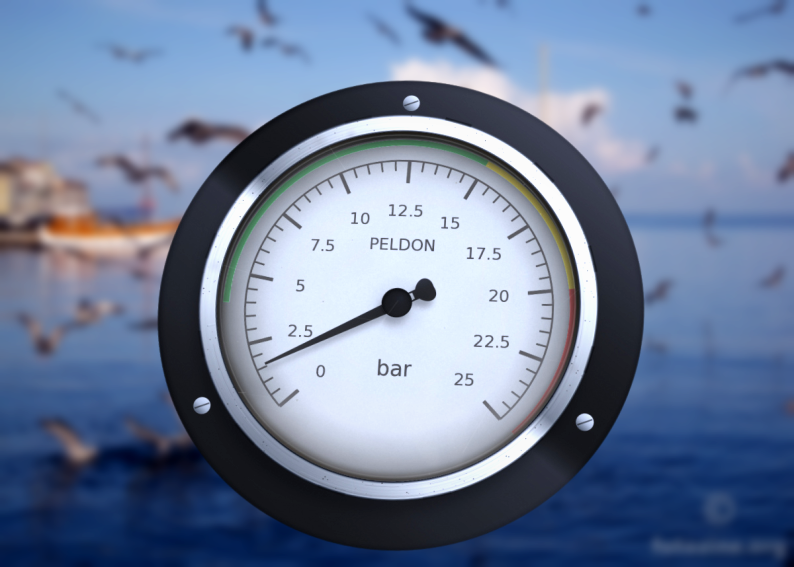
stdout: {"value": 1.5, "unit": "bar"}
